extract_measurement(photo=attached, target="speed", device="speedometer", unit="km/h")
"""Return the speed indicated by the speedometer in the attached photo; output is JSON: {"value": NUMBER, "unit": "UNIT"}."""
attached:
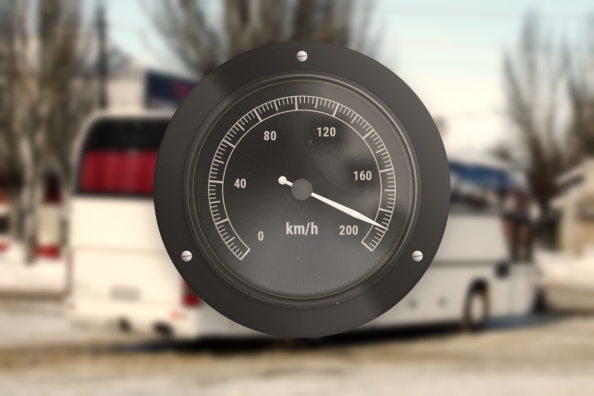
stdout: {"value": 188, "unit": "km/h"}
